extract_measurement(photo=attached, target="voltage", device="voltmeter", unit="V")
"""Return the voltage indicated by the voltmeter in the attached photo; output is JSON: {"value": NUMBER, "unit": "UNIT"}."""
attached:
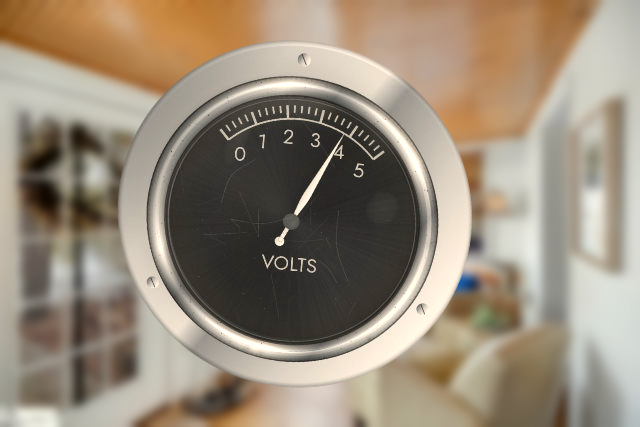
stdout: {"value": 3.8, "unit": "V"}
